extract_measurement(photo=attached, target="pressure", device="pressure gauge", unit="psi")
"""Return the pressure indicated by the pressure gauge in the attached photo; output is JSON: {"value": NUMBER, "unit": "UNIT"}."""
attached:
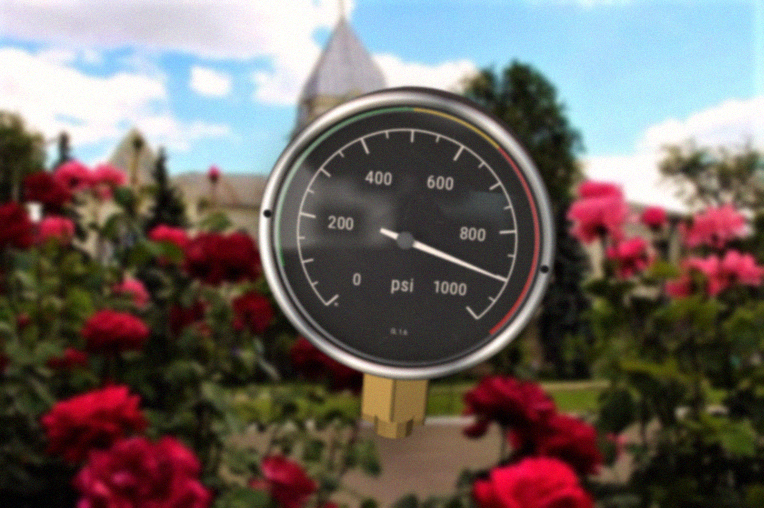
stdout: {"value": 900, "unit": "psi"}
